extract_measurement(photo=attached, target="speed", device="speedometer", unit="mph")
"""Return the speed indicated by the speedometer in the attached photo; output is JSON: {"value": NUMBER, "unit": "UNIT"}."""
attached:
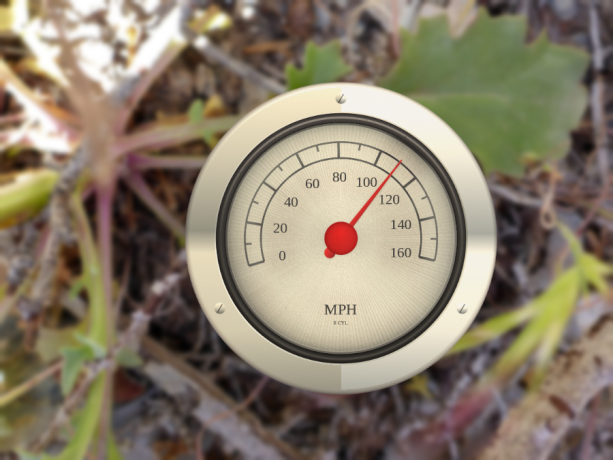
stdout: {"value": 110, "unit": "mph"}
